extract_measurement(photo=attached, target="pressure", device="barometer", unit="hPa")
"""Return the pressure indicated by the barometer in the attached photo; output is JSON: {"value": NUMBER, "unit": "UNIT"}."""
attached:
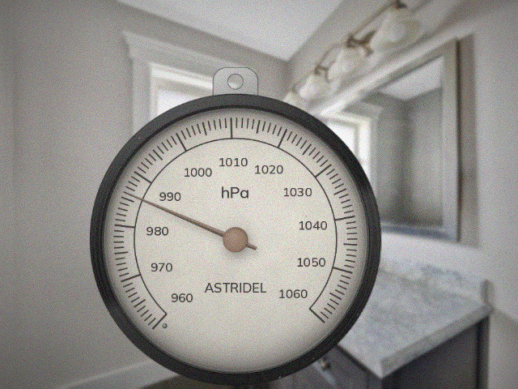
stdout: {"value": 986, "unit": "hPa"}
